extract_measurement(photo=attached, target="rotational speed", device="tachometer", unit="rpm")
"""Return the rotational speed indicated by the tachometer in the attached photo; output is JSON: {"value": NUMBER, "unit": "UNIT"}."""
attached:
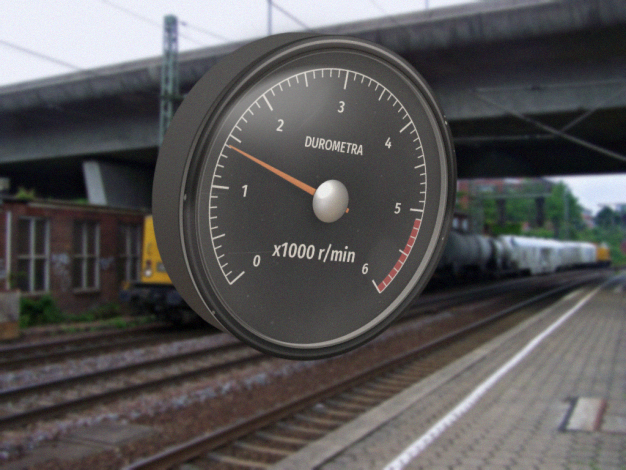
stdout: {"value": 1400, "unit": "rpm"}
